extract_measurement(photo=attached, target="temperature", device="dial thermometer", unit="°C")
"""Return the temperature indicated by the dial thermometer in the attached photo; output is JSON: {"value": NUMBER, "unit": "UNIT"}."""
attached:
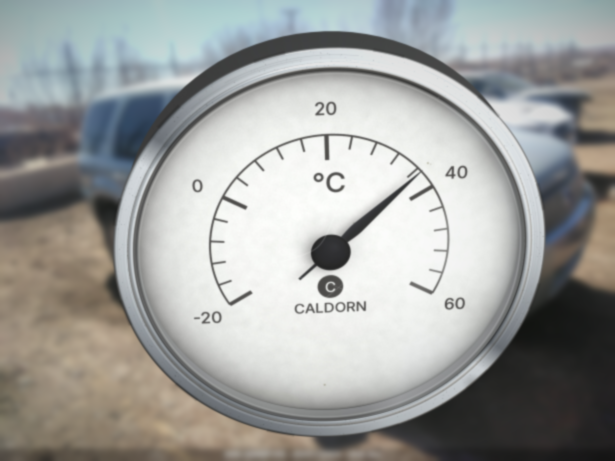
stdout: {"value": 36, "unit": "°C"}
